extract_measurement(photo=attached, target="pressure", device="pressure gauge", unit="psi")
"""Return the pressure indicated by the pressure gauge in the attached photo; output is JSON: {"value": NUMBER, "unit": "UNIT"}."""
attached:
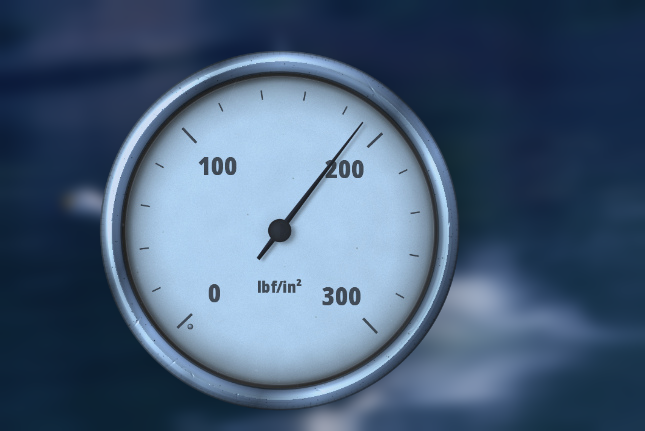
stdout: {"value": 190, "unit": "psi"}
